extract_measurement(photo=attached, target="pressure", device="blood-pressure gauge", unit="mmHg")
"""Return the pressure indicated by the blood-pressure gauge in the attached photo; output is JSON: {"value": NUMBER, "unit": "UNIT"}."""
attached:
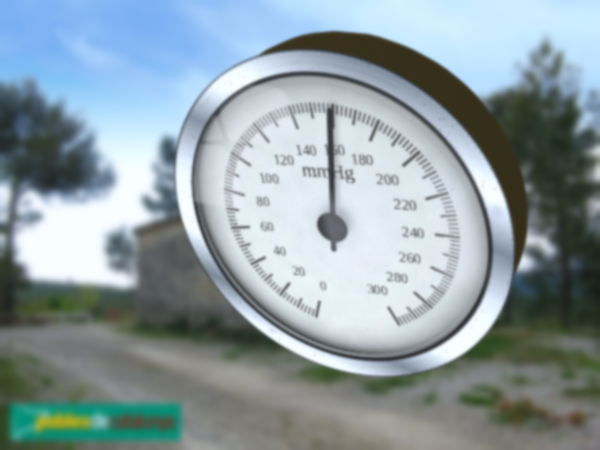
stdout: {"value": 160, "unit": "mmHg"}
